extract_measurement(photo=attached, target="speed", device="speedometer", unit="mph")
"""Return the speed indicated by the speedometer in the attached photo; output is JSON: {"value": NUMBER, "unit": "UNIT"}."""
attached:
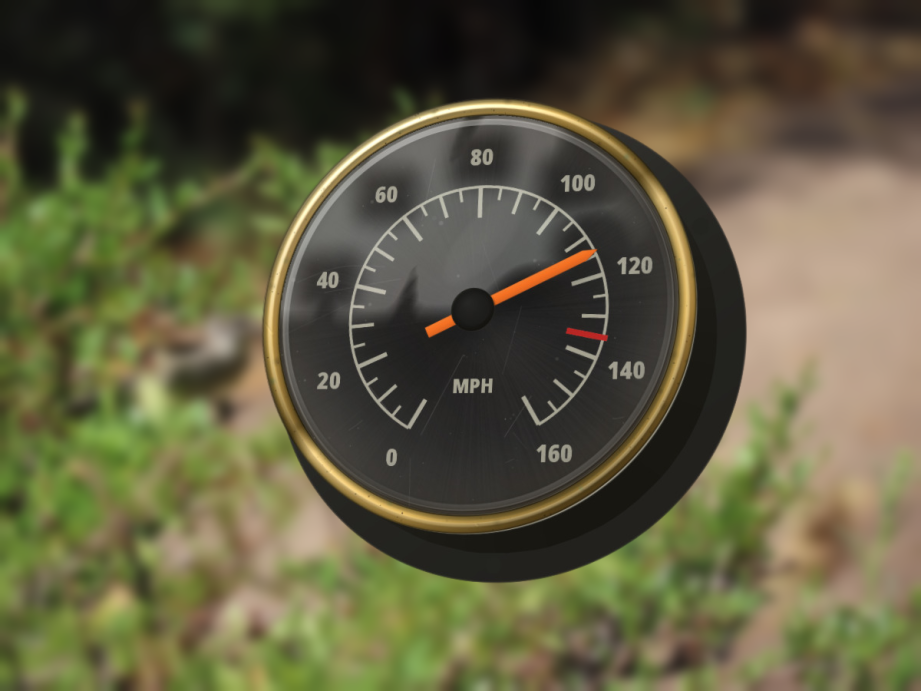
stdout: {"value": 115, "unit": "mph"}
